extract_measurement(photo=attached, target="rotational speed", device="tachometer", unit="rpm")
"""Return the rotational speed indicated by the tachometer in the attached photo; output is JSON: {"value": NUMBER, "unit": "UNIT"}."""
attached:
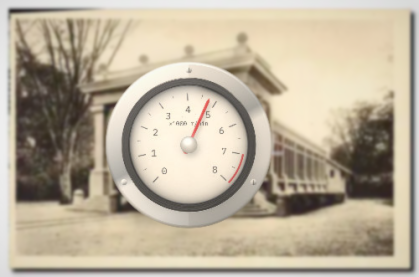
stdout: {"value": 4750, "unit": "rpm"}
